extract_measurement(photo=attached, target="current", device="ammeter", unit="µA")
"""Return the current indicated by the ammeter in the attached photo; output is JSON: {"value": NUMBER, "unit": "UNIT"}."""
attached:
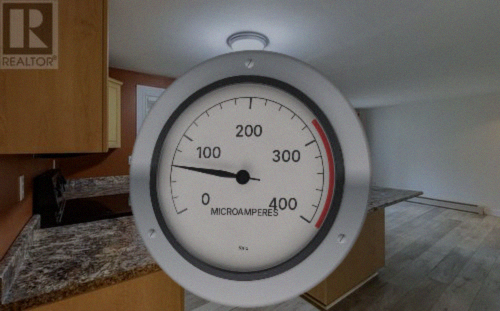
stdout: {"value": 60, "unit": "µA"}
